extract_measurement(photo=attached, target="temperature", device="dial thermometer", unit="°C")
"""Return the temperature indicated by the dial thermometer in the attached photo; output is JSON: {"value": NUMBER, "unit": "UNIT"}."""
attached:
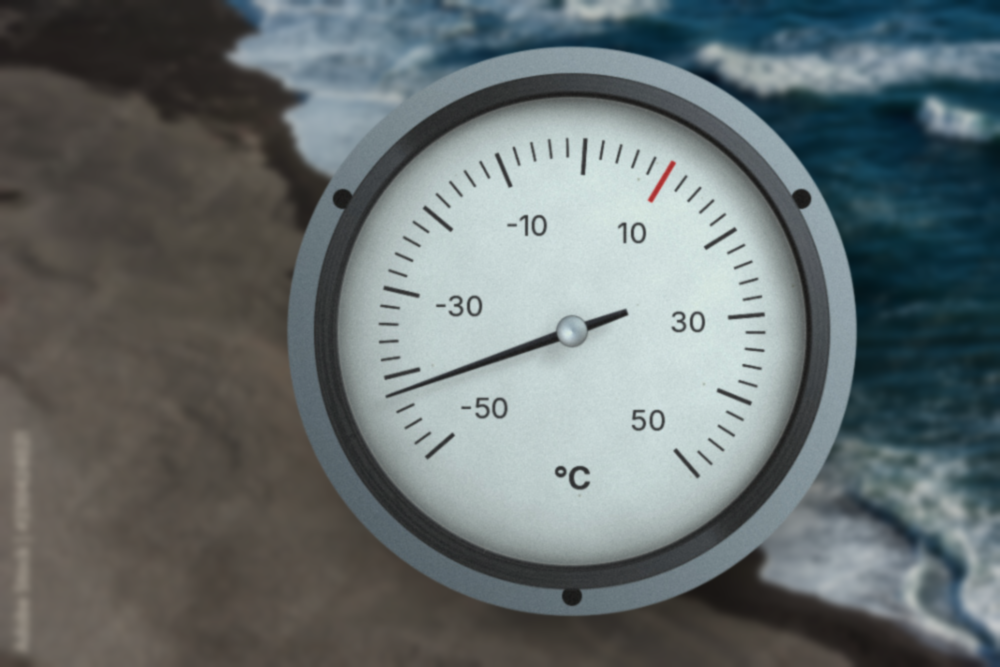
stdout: {"value": -42, "unit": "°C"}
